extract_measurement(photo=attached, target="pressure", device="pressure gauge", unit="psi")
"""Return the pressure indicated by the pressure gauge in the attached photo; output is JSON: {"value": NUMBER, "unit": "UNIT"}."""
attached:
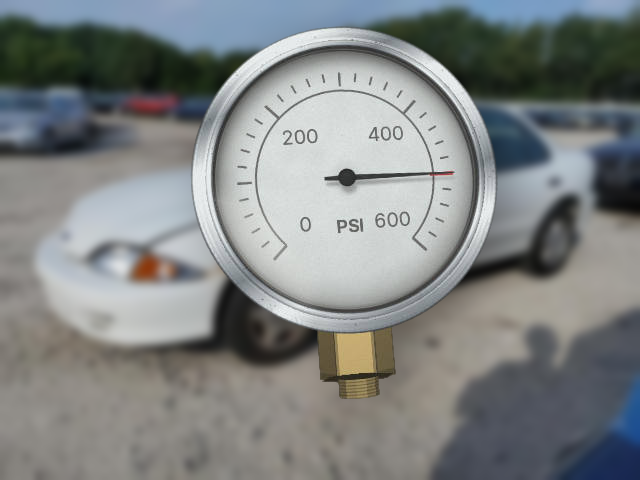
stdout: {"value": 500, "unit": "psi"}
